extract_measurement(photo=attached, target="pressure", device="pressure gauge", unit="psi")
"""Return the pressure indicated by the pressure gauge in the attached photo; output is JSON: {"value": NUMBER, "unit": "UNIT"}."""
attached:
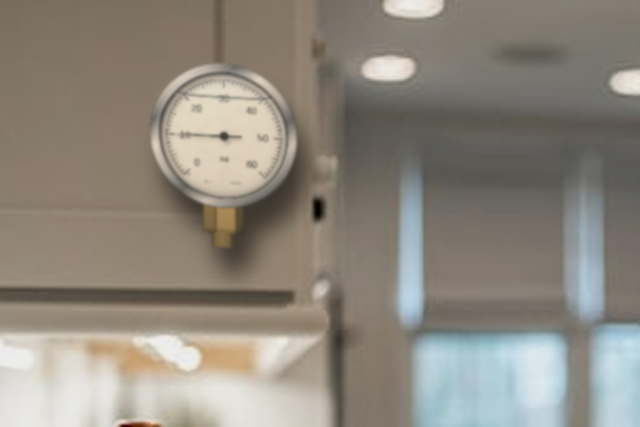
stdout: {"value": 10, "unit": "psi"}
